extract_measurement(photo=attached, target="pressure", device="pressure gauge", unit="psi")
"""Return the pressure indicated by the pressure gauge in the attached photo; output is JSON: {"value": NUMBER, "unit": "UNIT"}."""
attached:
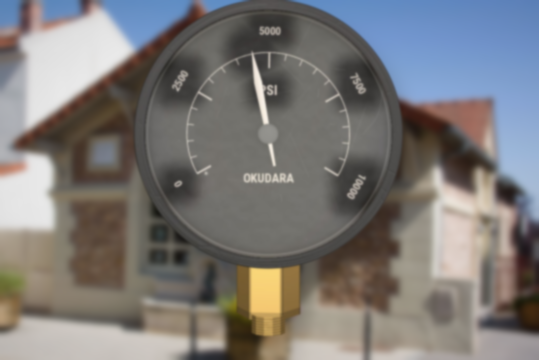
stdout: {"value": 4500, "unit": "psi"}
